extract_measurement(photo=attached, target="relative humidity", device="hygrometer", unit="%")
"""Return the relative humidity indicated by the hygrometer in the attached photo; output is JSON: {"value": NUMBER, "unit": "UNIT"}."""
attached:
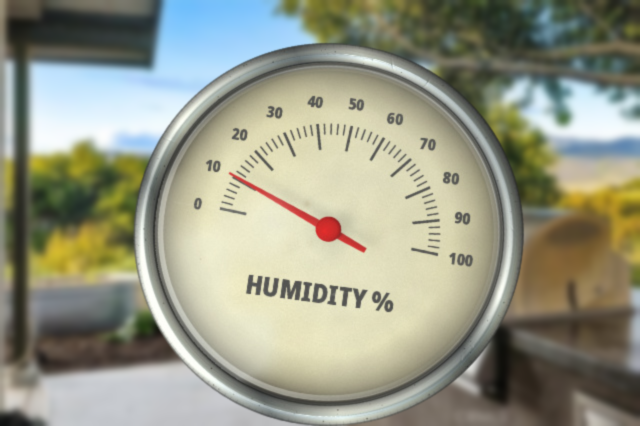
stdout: {"value": 10, "unit": "%"}
